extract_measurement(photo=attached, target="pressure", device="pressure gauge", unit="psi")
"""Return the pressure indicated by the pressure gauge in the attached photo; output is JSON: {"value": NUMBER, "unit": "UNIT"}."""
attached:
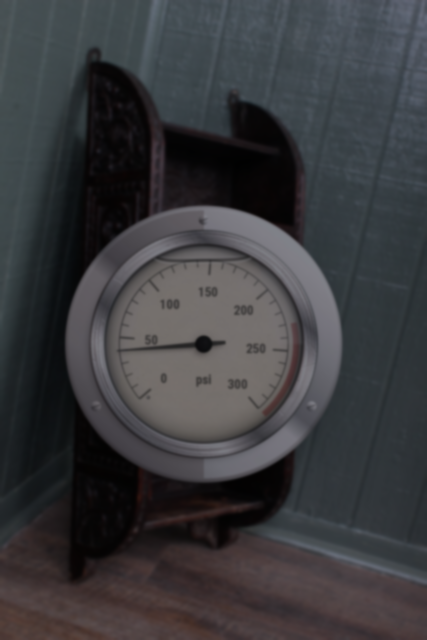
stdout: {"value": 40, "unit": "psi"}
